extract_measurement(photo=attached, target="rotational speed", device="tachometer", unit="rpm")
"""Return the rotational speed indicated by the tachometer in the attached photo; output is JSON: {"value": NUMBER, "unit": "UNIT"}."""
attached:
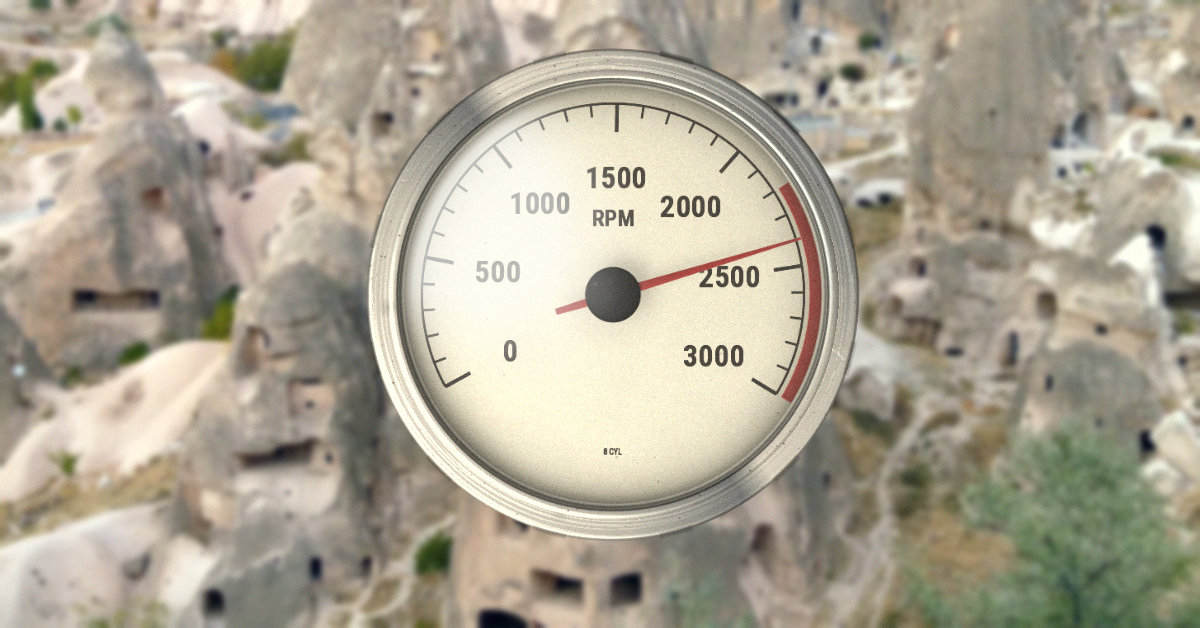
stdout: {"value": 2400, "unit": "rpm"}
